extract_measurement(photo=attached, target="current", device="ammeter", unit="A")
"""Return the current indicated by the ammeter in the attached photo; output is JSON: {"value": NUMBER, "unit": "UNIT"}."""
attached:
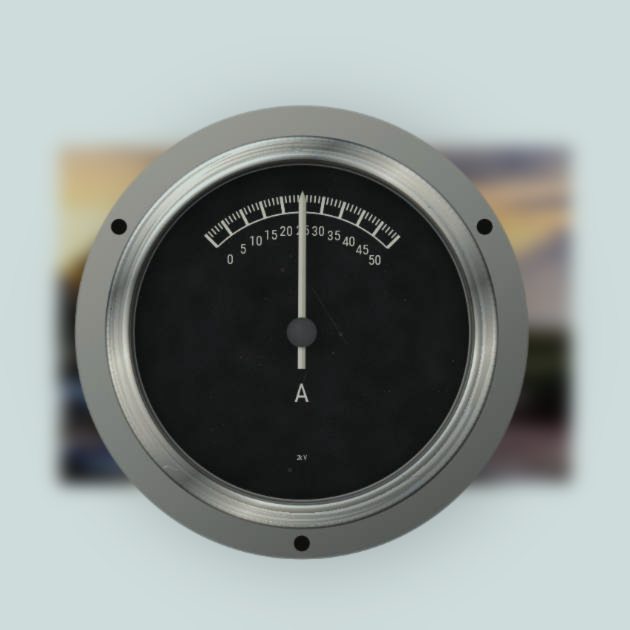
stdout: {"value": 25, "unit": "A"}
